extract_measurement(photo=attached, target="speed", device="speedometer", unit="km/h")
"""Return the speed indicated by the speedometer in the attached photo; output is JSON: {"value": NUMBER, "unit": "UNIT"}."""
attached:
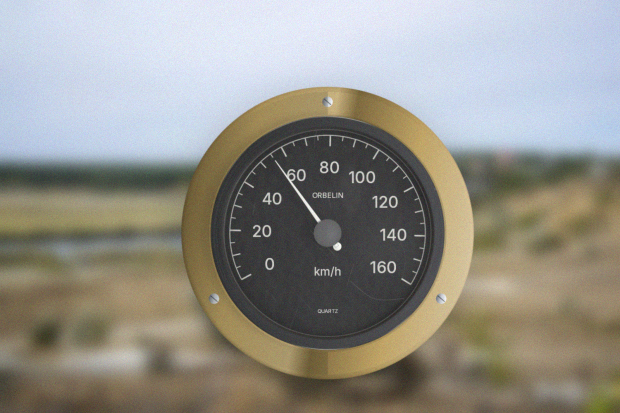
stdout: {"value": 55, "unit": "km/h"}
